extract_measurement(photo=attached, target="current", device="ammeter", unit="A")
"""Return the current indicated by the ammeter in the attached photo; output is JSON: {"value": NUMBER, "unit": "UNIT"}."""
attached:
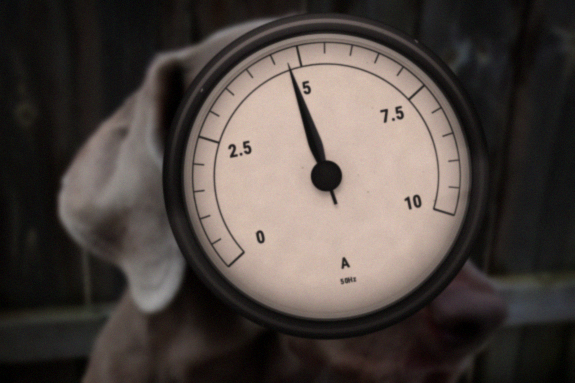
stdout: {"value": 4.75, "unit": "A"}
